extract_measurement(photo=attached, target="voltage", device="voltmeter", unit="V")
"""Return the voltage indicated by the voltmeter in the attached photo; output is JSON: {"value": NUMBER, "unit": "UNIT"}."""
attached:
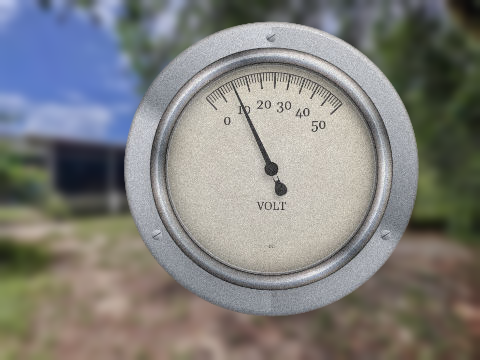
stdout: {"value": 10, "unit": "V"}
